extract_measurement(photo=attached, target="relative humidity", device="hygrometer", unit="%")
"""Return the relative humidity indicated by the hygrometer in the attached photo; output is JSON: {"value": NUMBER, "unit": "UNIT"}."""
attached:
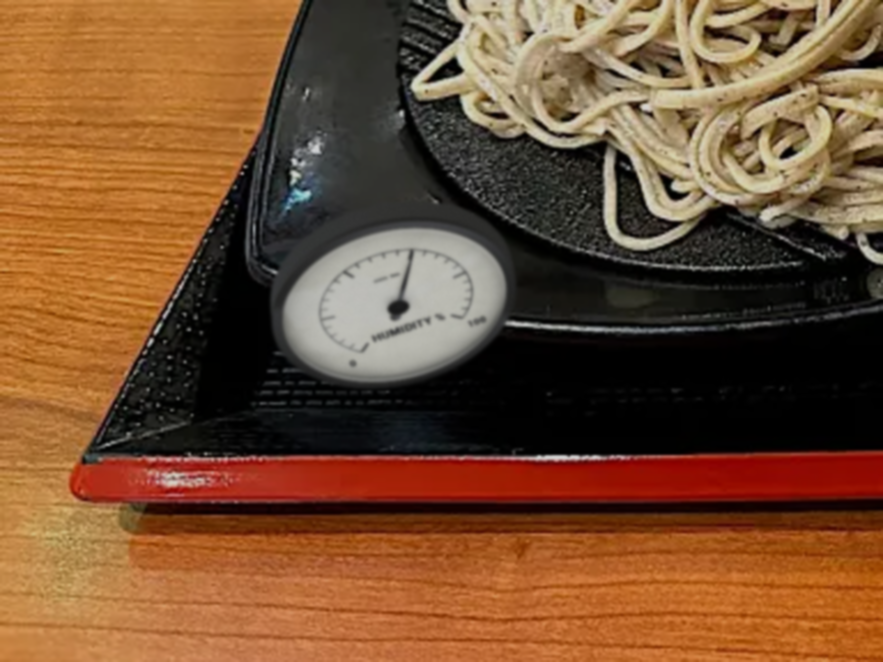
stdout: {"value": 60, "unit": "%"}
